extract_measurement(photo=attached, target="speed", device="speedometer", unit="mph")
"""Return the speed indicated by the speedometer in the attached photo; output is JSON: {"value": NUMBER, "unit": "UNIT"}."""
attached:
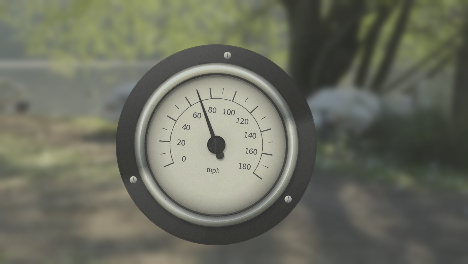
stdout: {"value": 70, "unit": "mph"}
